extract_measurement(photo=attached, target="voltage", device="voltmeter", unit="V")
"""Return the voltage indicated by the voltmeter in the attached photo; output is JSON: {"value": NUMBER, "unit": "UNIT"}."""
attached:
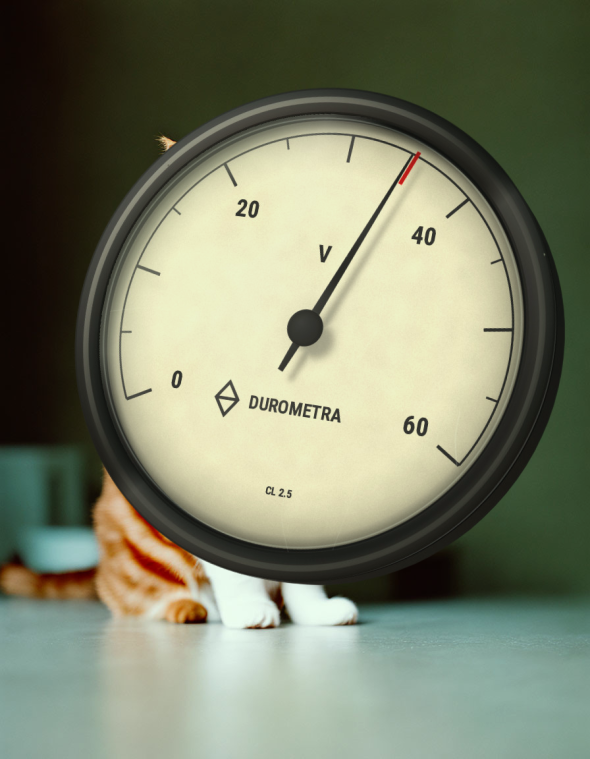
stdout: {"value": 35, "unit": "V"}
